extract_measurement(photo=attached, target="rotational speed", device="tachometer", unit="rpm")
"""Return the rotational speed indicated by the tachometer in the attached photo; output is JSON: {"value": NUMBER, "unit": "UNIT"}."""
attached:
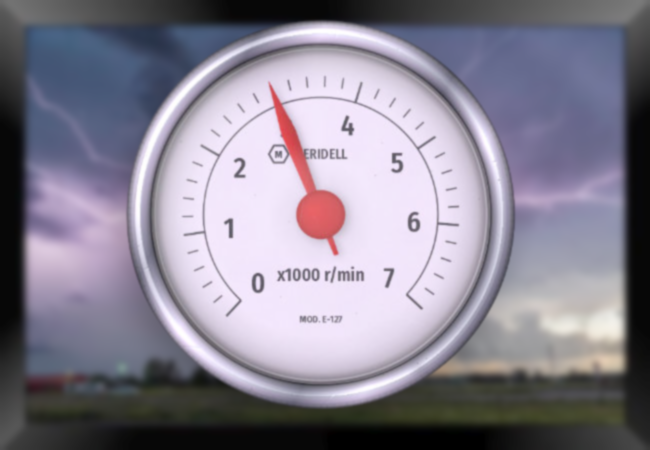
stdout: {"value": 3000, "unit": "rpm"}
